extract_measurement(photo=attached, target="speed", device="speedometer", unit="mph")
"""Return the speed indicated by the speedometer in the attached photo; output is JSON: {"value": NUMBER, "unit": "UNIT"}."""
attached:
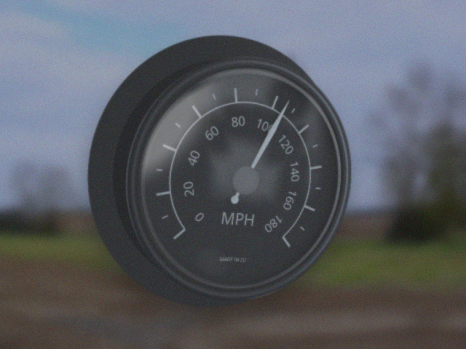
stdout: {"value": 105, "unit": "mph"}
